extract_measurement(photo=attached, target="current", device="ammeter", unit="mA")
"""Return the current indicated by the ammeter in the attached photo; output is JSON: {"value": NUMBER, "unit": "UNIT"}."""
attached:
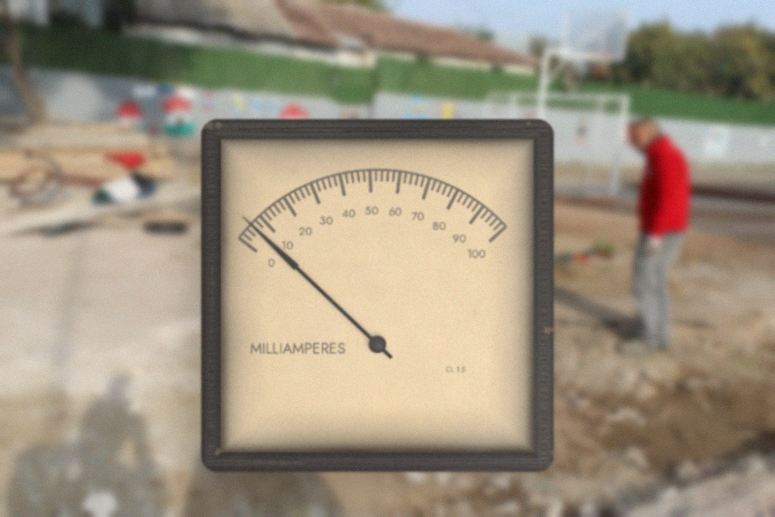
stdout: {"value": 6, "unit": "mA"}
